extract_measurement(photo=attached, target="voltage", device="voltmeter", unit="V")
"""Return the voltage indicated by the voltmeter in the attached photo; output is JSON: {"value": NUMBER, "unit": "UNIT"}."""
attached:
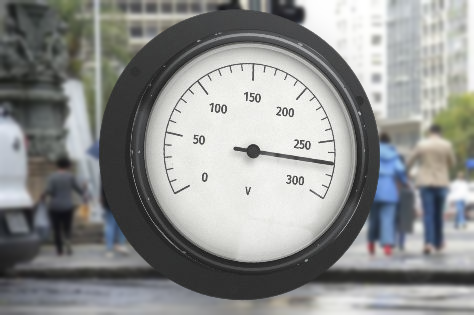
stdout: {"value": 270, "unit": "V"}
